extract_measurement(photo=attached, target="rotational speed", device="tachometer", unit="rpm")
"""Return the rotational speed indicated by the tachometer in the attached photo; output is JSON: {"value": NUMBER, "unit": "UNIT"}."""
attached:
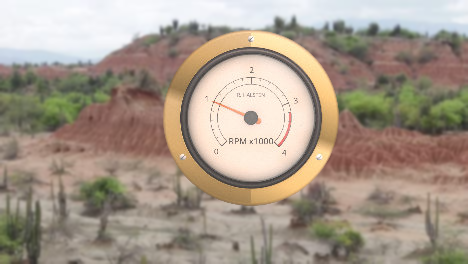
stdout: {"value": 1000, "unit": "rpm"}
